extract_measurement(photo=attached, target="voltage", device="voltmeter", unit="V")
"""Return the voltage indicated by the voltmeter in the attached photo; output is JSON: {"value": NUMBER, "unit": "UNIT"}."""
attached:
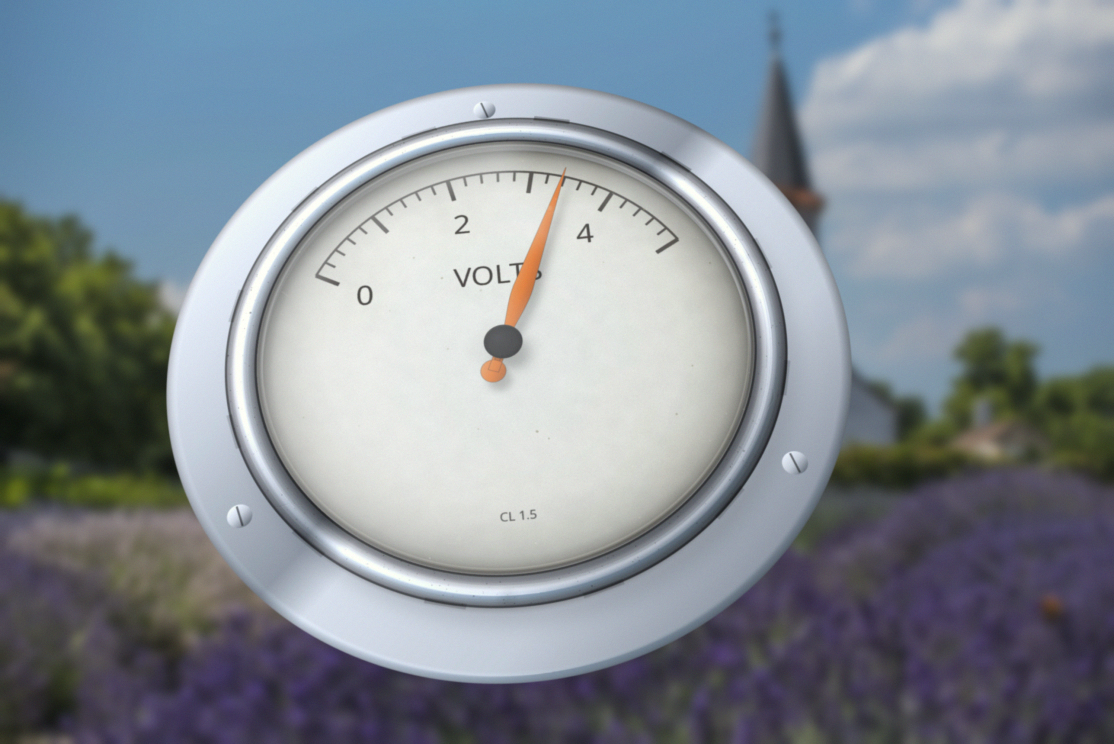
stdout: {"value": 3.4, "unit": "V"}
